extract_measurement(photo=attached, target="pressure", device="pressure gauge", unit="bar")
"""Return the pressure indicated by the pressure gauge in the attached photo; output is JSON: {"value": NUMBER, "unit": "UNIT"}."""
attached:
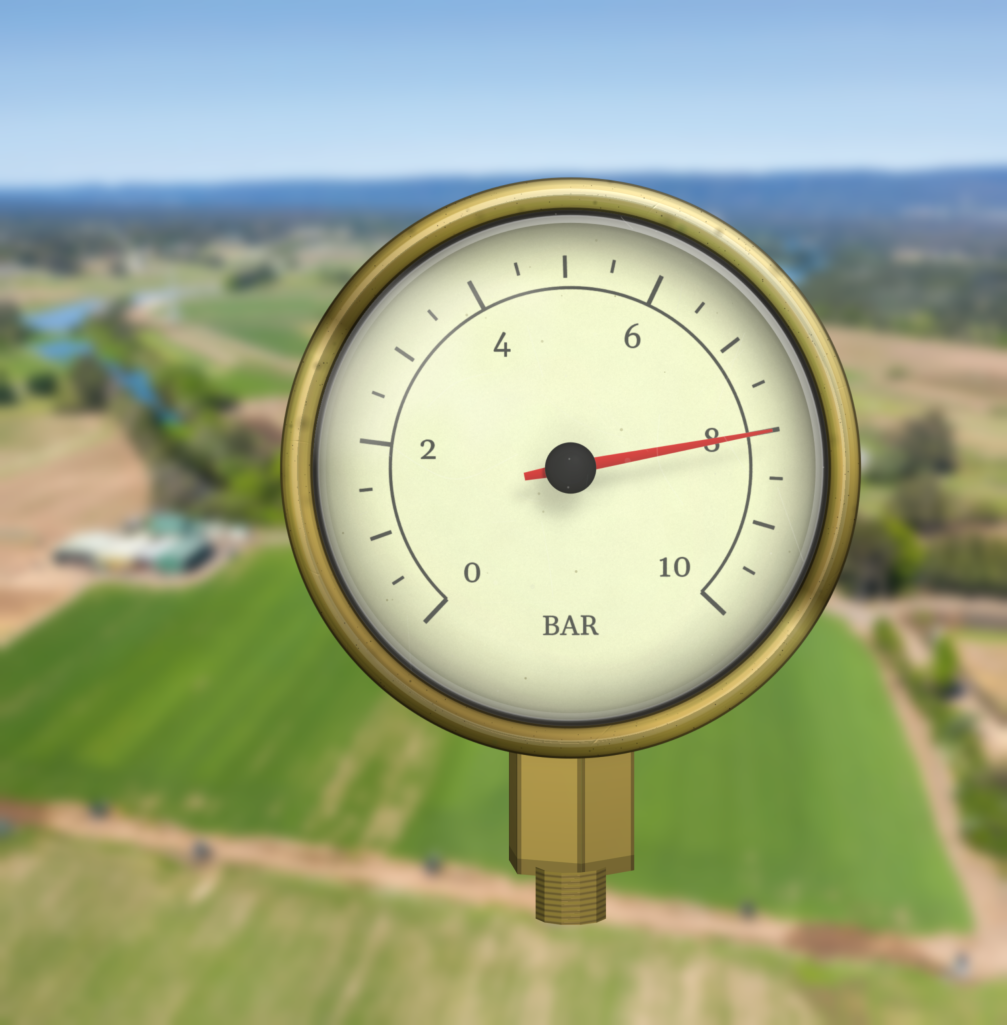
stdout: {"value": 8, "unit": "bar"}
